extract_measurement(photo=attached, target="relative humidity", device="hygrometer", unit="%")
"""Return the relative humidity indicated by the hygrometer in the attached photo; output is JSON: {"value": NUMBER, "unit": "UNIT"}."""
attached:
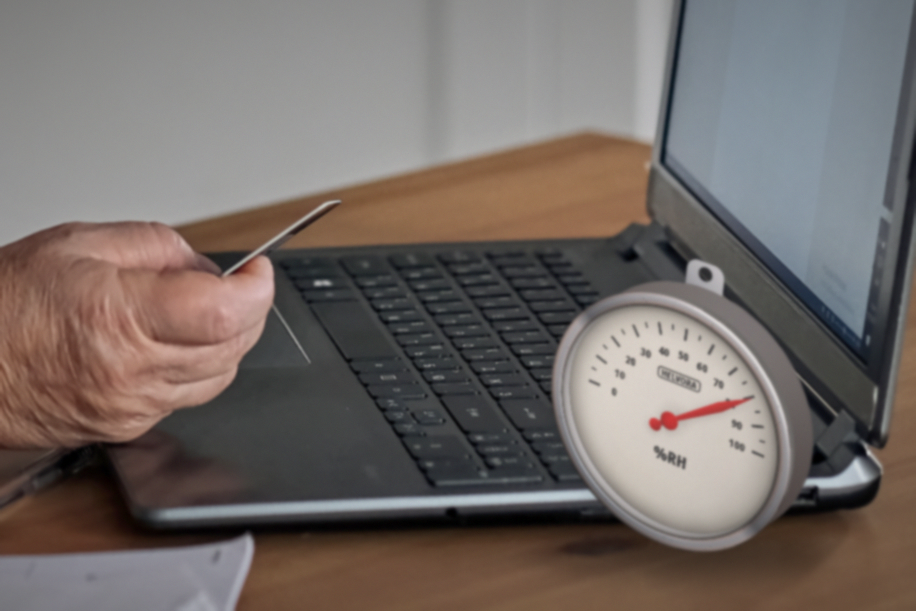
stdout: {"value": 80, "unit": "%"}
